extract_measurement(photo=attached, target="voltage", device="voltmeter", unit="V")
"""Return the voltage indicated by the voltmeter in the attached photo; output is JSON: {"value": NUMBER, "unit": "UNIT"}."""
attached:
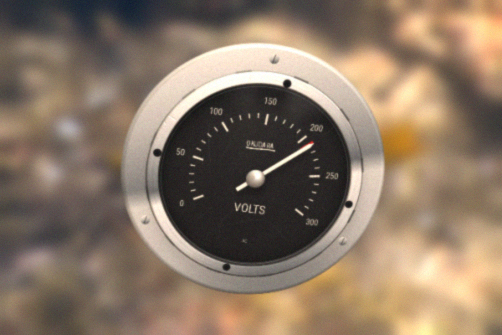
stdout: {"value": 210, "unit": "V"}
